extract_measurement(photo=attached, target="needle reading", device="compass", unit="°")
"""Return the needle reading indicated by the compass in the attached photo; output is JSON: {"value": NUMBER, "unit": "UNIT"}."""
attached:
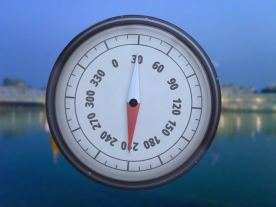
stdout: {"value": 210, "unit": "°"}
